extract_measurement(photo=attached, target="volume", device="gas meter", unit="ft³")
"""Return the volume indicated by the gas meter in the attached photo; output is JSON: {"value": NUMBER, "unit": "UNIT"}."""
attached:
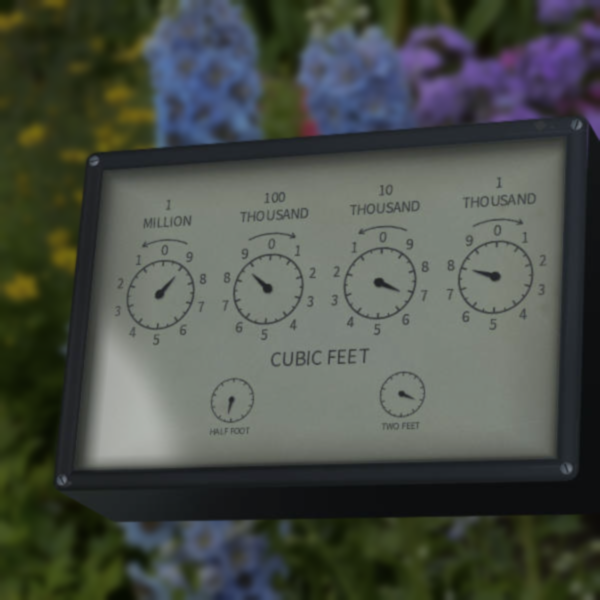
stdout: {"value": 886800, "unit": "ft³"}
